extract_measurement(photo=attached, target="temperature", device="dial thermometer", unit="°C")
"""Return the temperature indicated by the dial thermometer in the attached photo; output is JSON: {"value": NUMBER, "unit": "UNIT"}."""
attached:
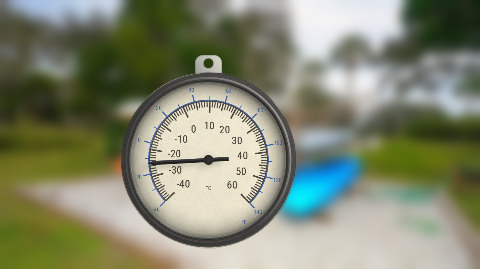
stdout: {"value": -25, "unit": "°C"}
